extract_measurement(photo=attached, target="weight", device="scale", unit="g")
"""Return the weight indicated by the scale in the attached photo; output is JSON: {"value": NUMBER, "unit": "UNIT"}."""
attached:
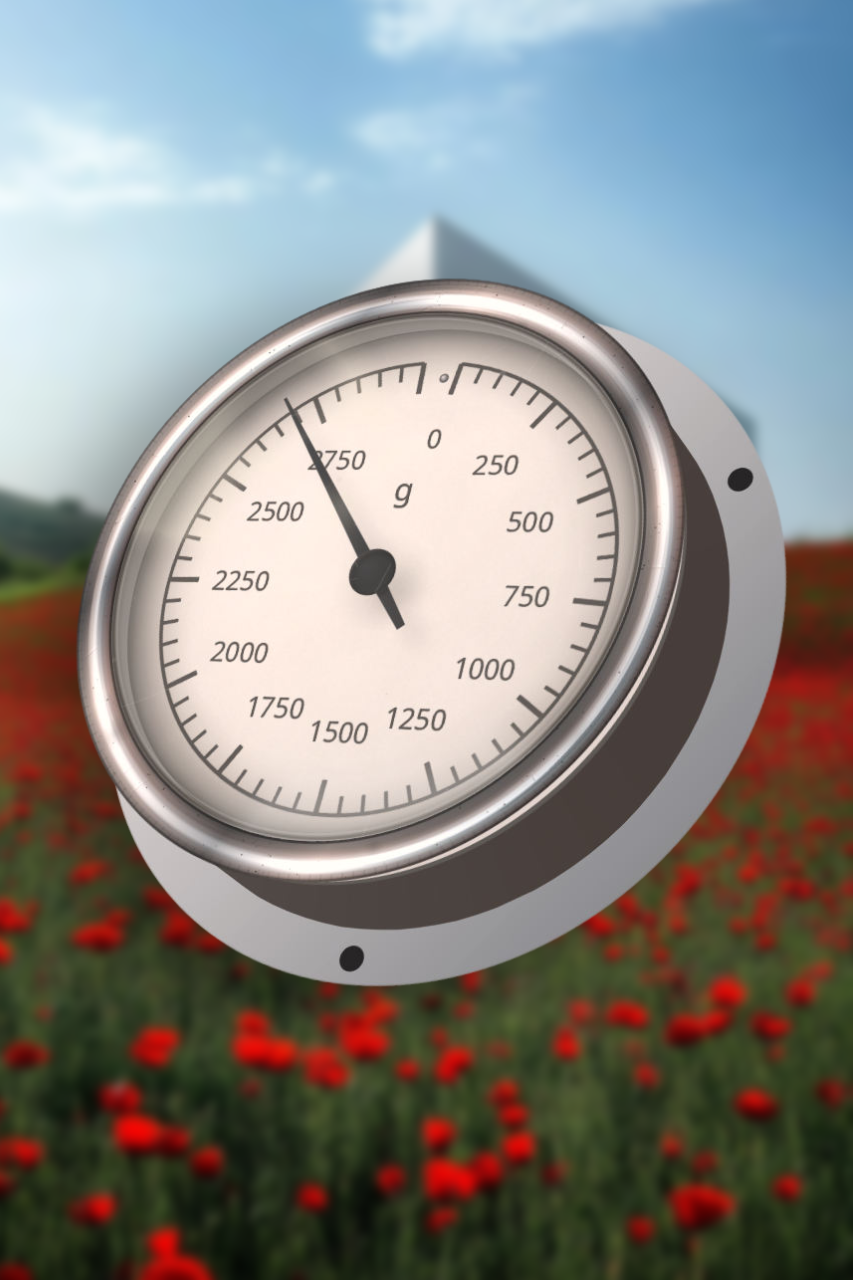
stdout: {"value": 2700, "unit": "g"}
